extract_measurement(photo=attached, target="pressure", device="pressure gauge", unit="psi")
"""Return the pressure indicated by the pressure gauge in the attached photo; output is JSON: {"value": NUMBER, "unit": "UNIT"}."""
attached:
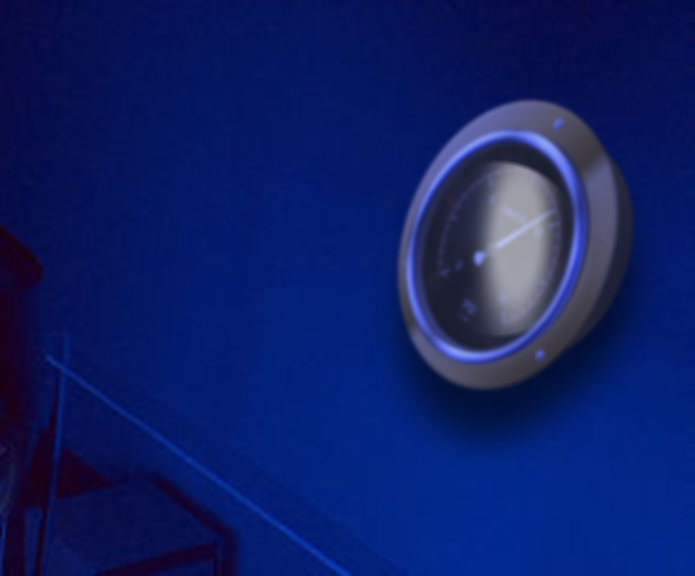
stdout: {"value": 9.5, "unit": "psi"}
